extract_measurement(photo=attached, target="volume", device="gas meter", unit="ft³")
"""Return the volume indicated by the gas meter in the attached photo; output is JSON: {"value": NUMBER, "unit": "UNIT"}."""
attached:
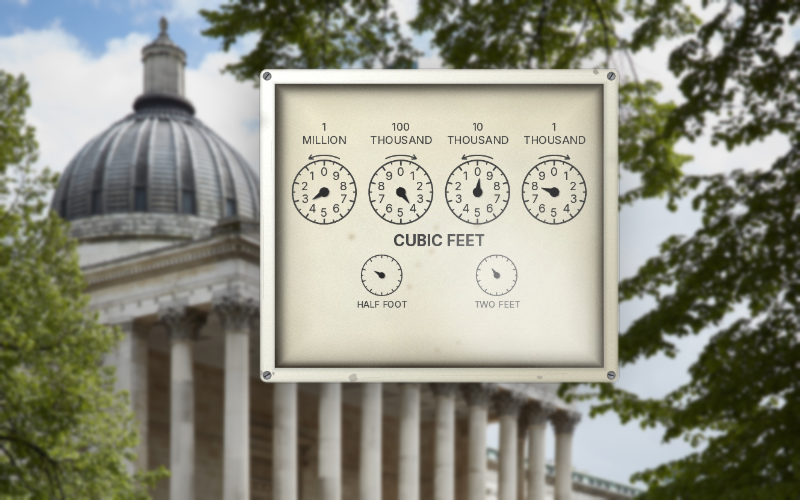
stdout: {"value": 339800, "unit": "ft³"}
